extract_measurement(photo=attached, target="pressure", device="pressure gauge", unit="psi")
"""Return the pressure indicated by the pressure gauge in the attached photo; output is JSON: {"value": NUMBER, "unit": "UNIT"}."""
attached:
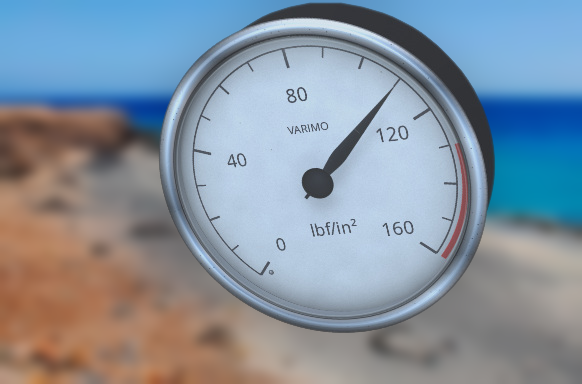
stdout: {"value": 110, "unit": "psi"}
